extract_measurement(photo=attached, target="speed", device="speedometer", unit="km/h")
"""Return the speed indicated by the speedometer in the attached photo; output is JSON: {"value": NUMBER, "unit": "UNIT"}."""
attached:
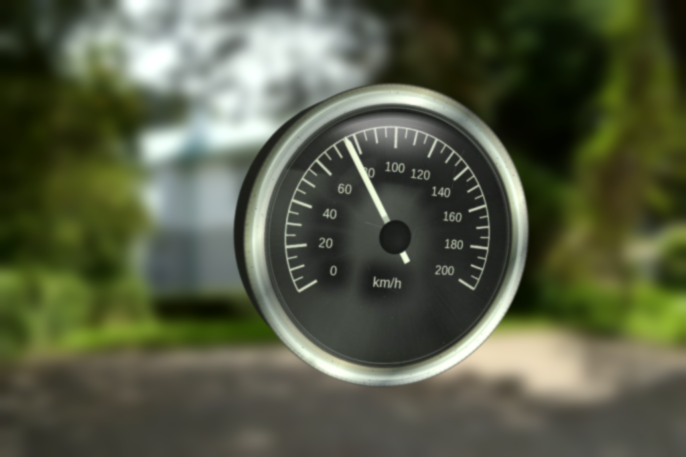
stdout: {"value": 75, "unit": "km/h"}
